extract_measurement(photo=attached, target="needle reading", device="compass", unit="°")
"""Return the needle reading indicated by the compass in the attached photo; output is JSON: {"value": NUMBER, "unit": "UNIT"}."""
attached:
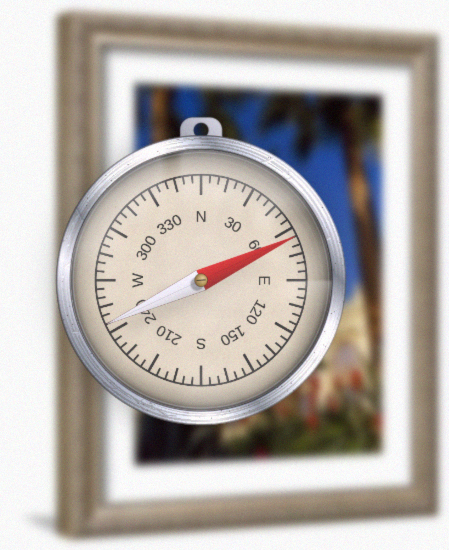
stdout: {"value": 65, "unit": "°"}
